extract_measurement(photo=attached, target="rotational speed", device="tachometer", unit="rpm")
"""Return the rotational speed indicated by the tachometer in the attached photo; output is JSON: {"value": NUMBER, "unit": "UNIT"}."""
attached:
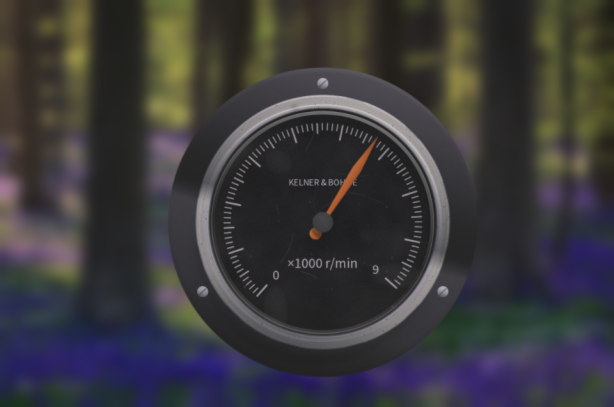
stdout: {"value": 5700, "unit": "rpm"}
